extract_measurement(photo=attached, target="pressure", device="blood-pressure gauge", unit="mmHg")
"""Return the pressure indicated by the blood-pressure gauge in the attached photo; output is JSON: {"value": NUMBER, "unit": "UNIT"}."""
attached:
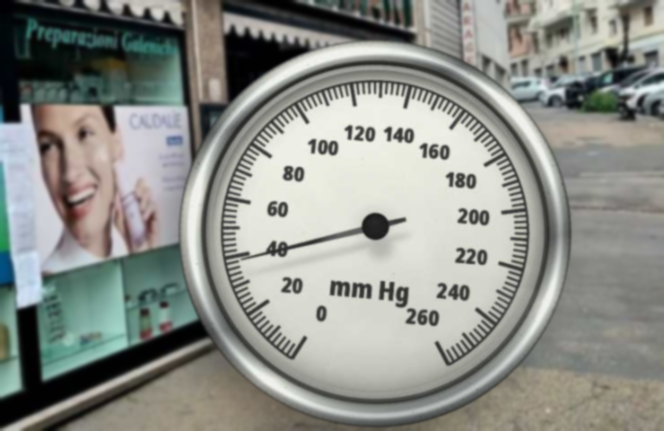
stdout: {"value": 38, "unit": "mmHg"}
